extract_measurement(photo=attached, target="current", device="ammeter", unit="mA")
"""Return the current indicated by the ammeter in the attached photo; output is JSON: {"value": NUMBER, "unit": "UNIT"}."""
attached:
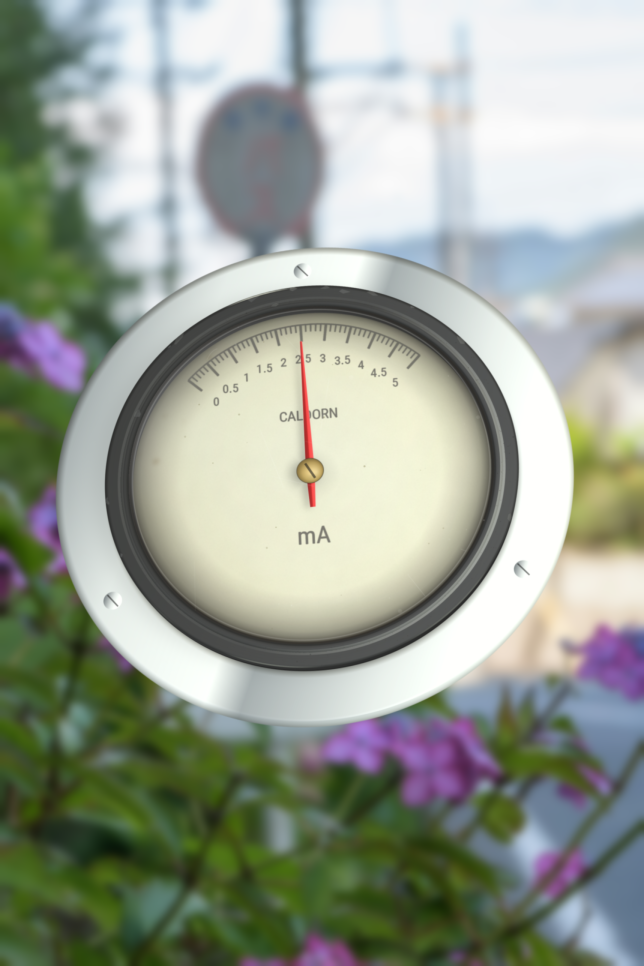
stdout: {"value": 2.5, "unit": "mA"}
